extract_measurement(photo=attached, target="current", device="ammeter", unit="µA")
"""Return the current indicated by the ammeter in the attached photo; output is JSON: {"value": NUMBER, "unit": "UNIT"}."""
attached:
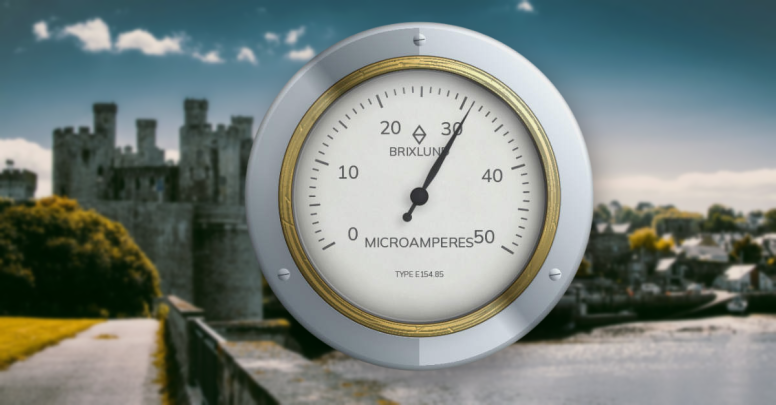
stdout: {"value": 31, "unit": "µA"}
